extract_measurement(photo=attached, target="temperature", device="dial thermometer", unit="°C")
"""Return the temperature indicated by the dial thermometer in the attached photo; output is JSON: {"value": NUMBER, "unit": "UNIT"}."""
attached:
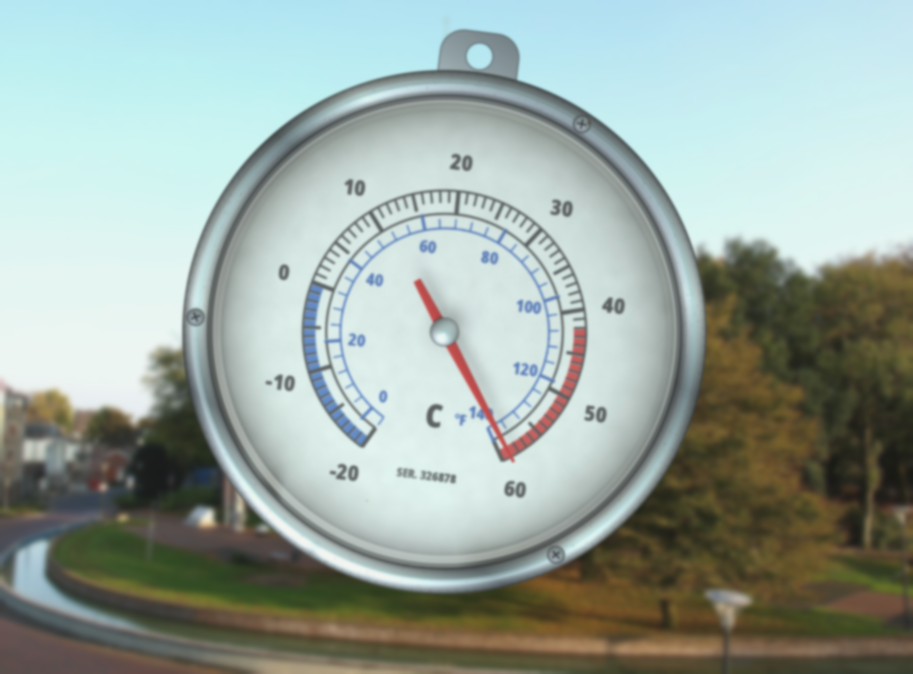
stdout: {"value": 59, "unit": "°C"}
